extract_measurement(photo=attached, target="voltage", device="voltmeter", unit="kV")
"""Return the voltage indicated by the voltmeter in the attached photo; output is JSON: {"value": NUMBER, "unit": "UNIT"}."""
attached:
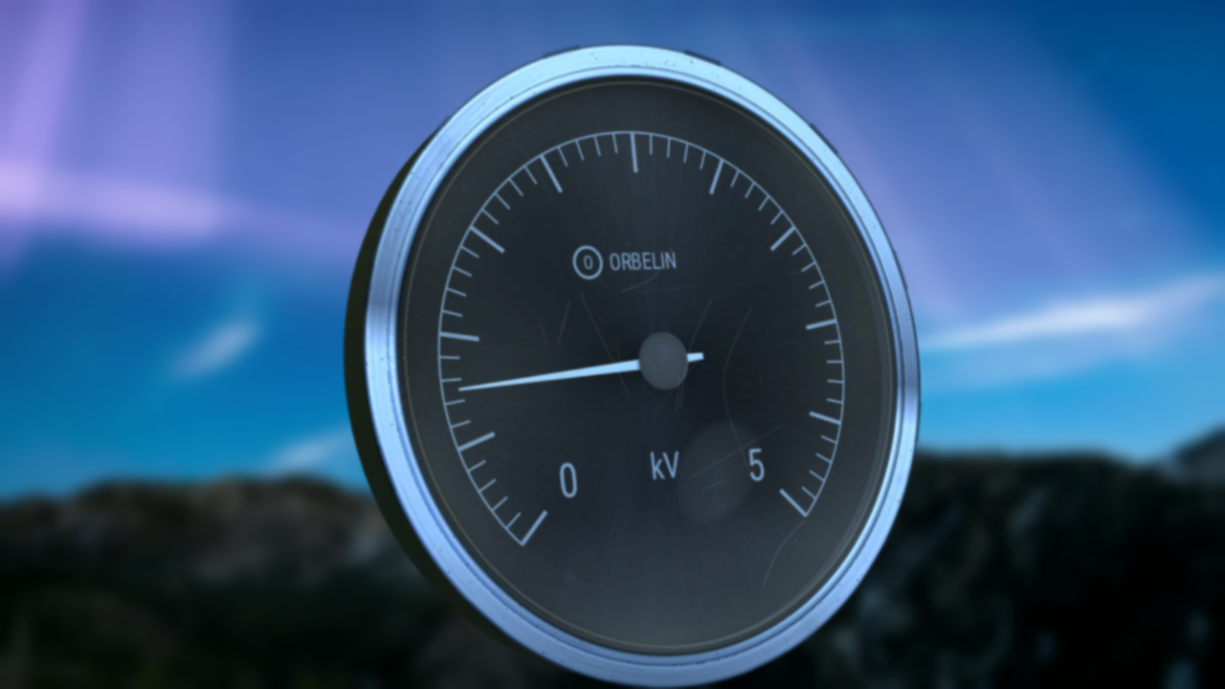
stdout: {"value": 0.75, "unit": "kV"}
